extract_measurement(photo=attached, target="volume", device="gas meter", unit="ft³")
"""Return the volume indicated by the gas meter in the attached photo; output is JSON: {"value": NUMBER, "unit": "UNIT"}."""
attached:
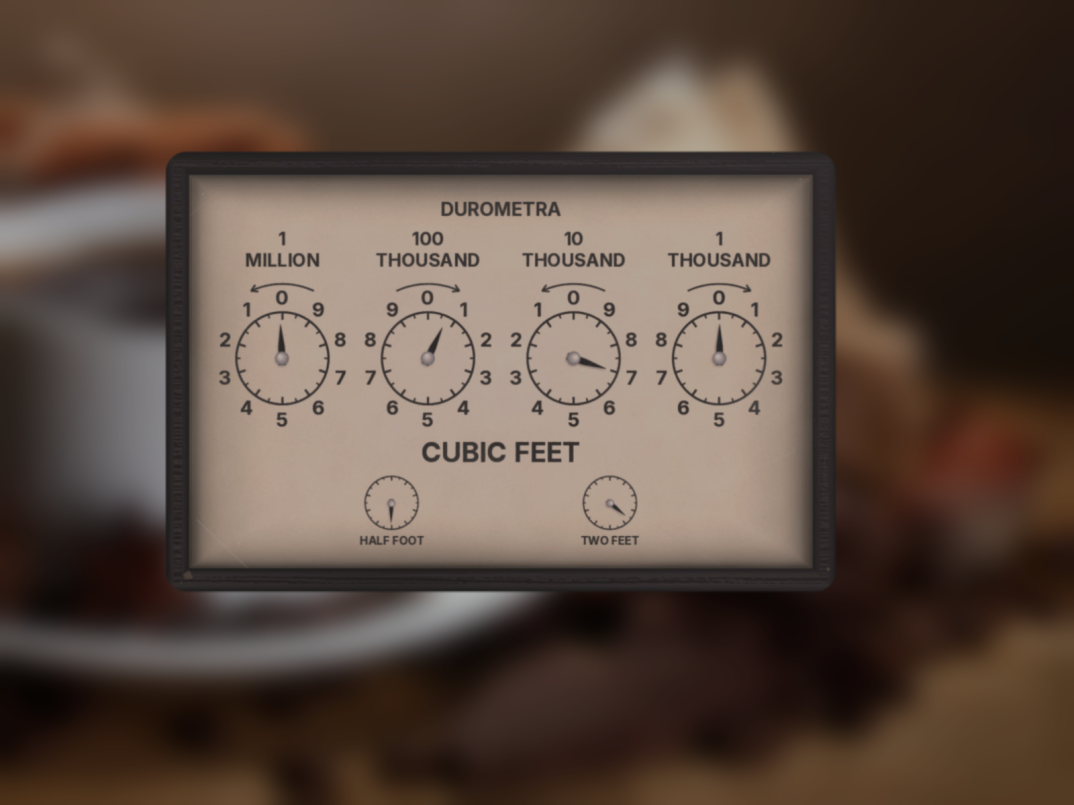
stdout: {"value": 7000, "unit": "ft³"}
